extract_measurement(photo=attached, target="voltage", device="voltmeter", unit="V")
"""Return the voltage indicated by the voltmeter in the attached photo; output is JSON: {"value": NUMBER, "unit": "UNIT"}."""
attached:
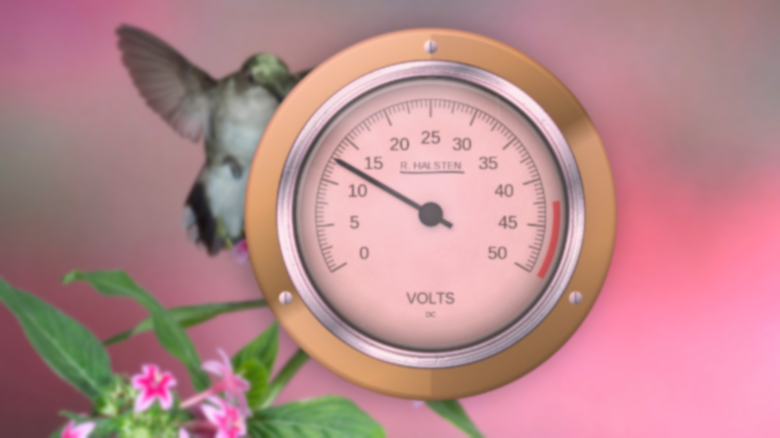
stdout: {"value": 12.5, "unit": "V"}
